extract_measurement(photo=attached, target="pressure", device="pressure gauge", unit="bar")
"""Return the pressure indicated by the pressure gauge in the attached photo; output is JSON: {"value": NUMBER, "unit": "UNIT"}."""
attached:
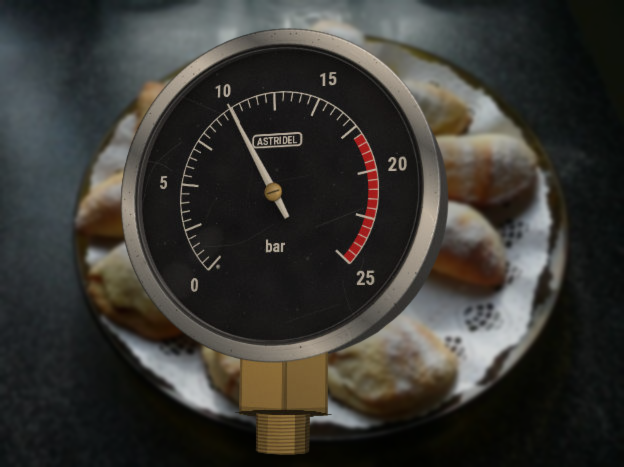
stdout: {"value": 10, "unit": "bar"}
